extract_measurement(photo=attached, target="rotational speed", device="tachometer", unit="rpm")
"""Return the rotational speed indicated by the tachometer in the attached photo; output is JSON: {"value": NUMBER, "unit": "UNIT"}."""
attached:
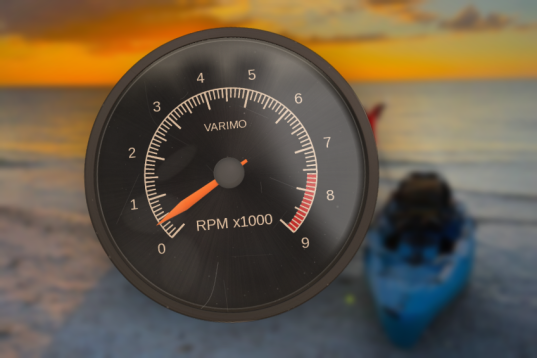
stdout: {"value": 400, "unit": "rpm"}
